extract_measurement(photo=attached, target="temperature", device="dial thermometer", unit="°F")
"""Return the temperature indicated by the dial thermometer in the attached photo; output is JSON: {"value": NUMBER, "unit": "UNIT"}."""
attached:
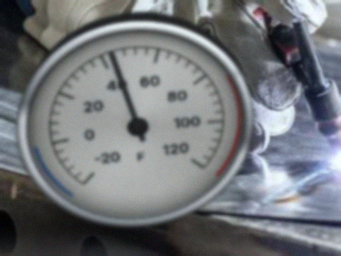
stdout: {"value": 44, "unit": "°F"}
